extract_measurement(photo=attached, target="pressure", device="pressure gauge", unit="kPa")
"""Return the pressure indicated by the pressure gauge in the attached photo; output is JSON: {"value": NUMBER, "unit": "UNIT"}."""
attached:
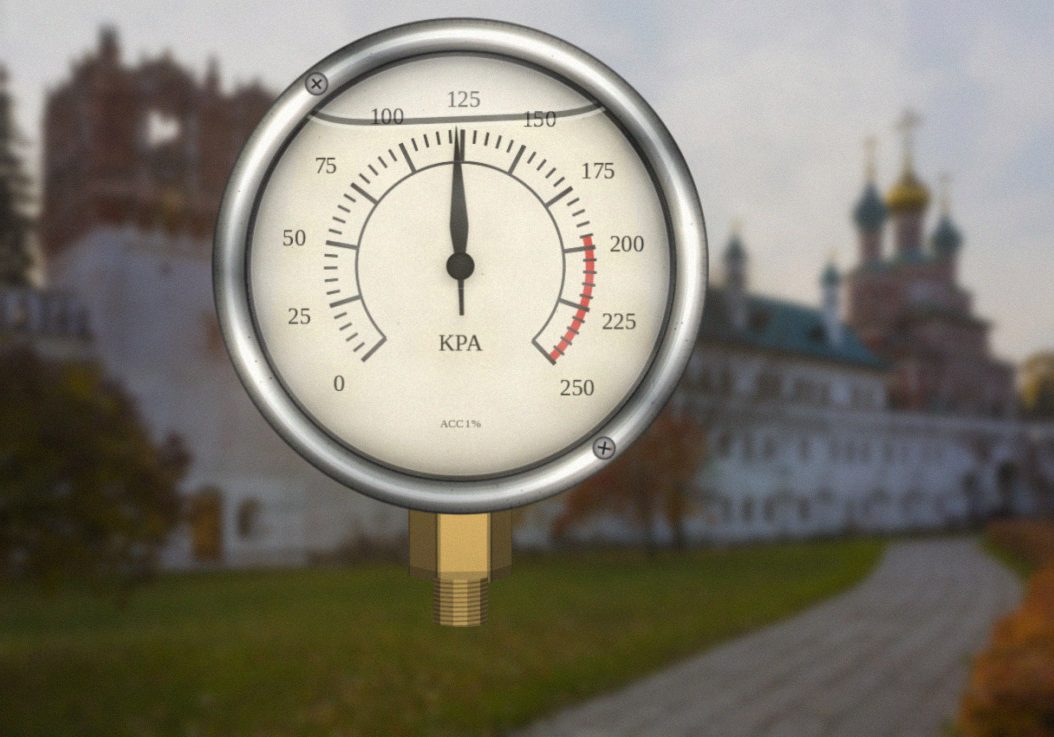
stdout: {"value": 122.5, "unit": "kPa"}
